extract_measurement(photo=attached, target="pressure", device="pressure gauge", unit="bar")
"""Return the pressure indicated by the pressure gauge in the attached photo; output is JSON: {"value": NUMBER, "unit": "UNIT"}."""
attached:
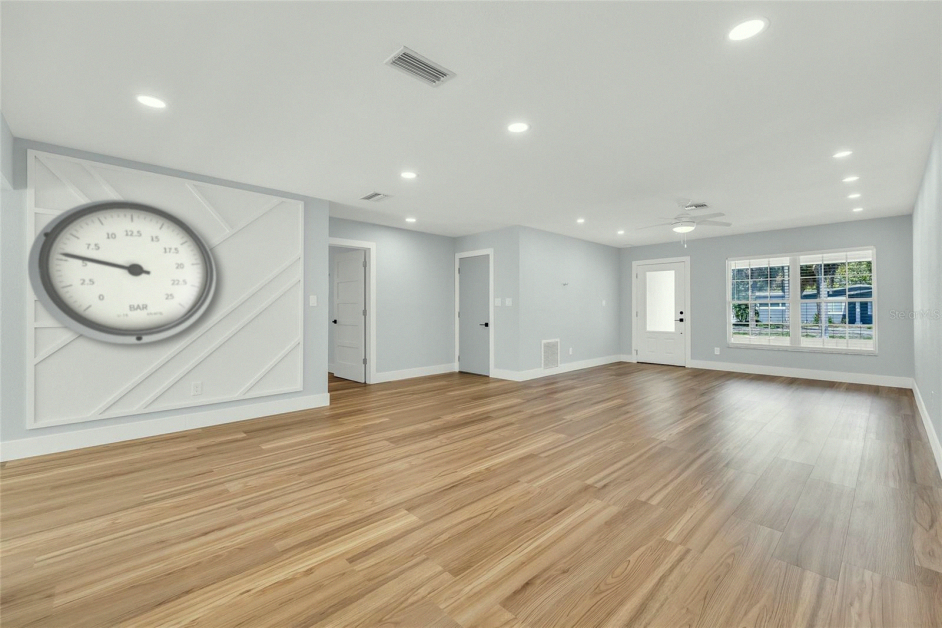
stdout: {"value": 5.5, "unit": "bar"}
